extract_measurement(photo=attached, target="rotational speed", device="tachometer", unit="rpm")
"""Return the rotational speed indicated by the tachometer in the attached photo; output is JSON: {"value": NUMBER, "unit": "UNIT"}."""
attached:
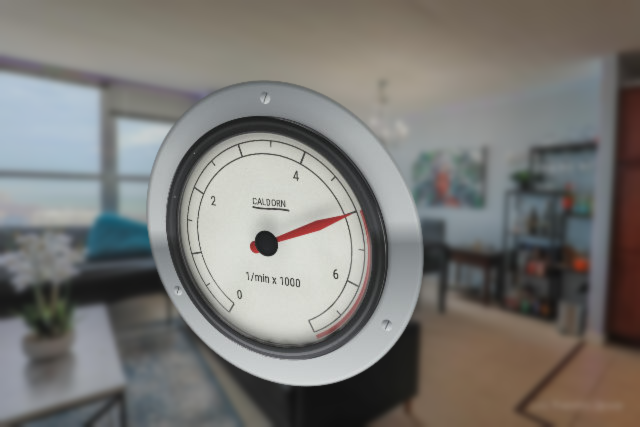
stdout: {"value": 5000, "unit": "rpm"}
